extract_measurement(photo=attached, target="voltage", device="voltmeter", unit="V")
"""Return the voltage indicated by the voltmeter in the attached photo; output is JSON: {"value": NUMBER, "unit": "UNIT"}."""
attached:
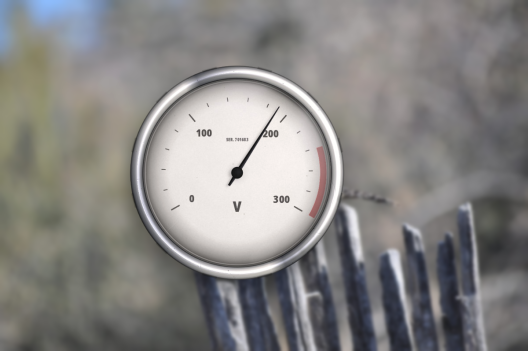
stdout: {"value": 190, "unit": "V"}
